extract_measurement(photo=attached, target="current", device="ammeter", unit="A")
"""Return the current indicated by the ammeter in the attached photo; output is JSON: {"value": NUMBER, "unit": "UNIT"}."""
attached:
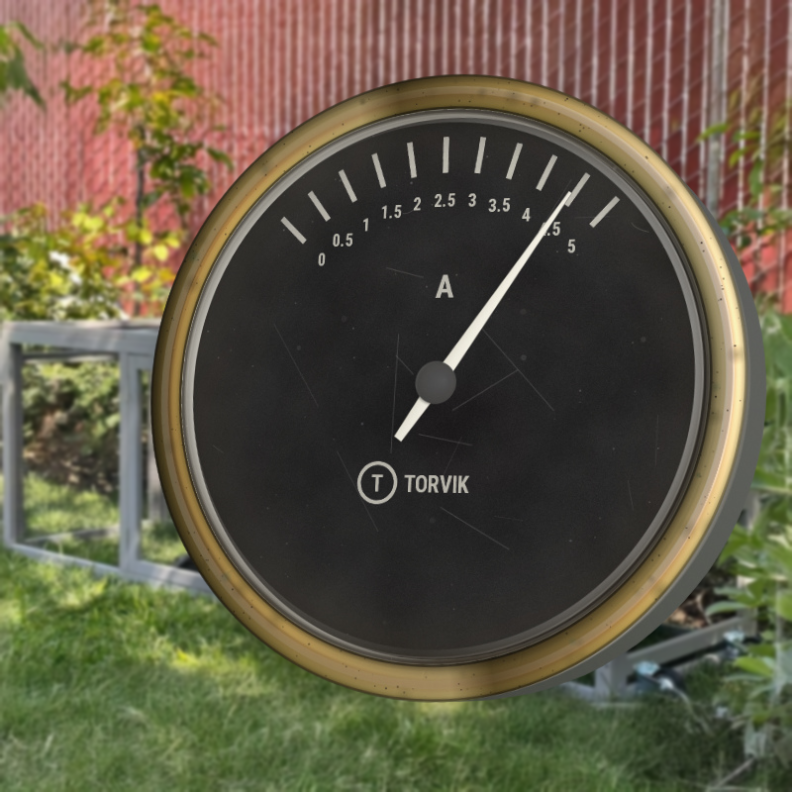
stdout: {"value": 4.5, "unit": "A"}
